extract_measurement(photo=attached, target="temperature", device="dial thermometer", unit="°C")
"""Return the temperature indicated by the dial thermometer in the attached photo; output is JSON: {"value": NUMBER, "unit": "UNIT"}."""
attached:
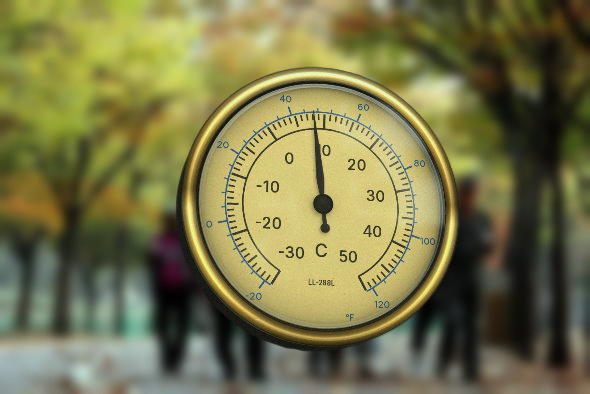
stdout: {"value": 8, "unit": "°C"}
